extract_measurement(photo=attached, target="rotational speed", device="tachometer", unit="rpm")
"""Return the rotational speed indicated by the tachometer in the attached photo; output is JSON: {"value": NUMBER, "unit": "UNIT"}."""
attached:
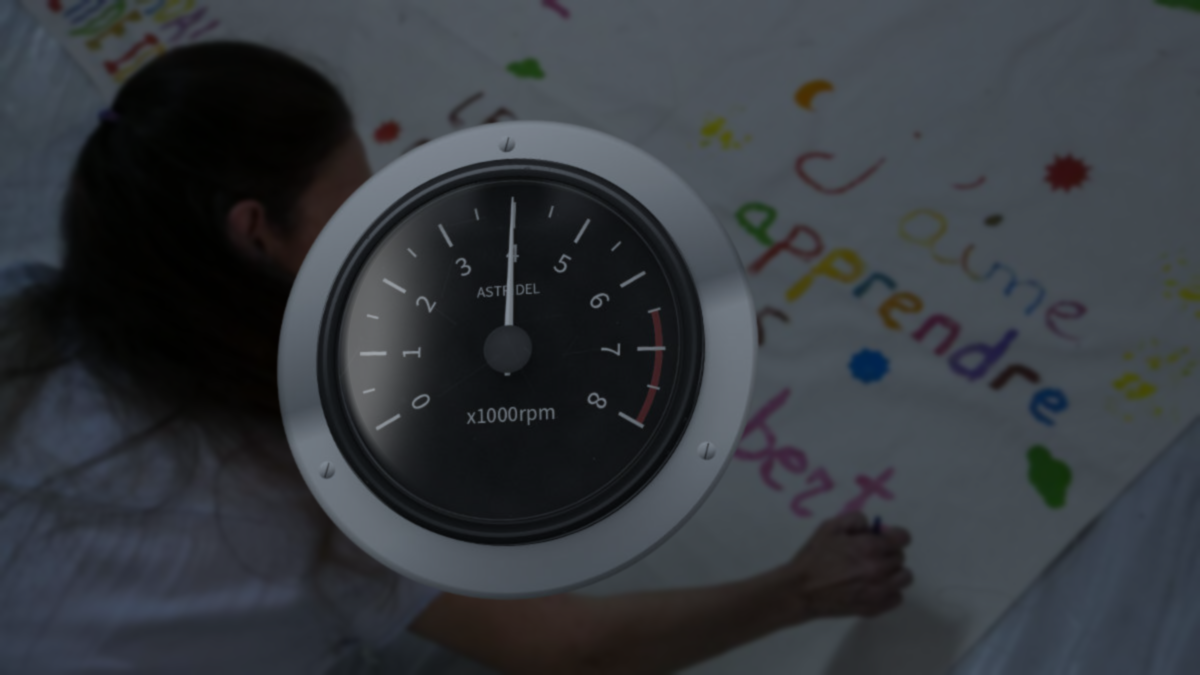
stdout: {"value": 4000, "unit": "rpm"}
